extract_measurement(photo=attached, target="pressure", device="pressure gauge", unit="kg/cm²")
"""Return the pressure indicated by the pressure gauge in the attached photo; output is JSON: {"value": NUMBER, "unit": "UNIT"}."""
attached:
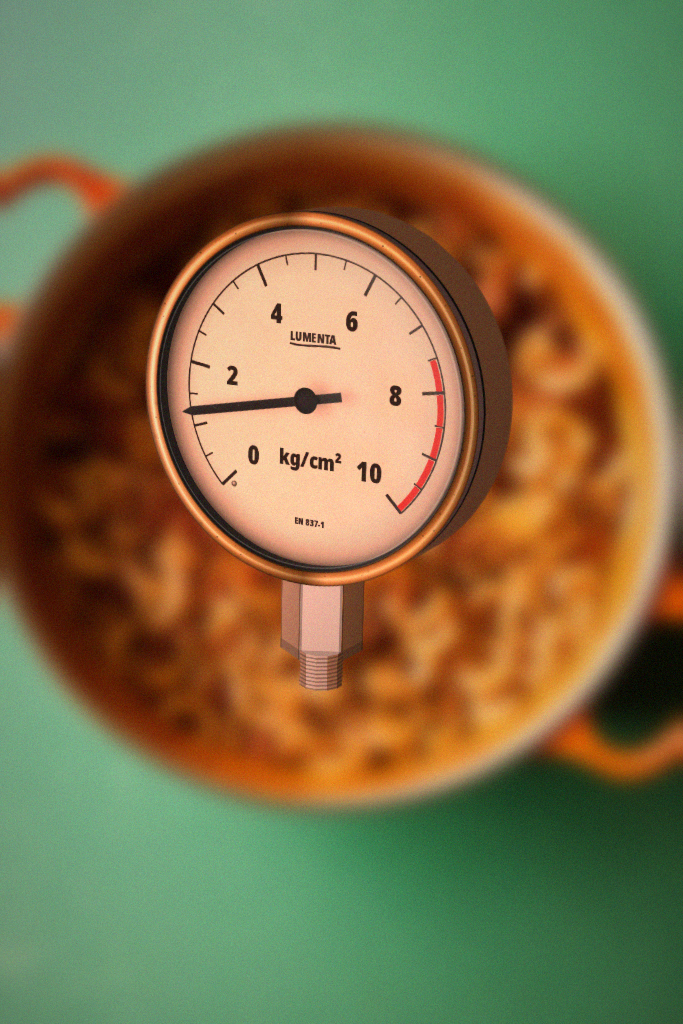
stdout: {"value": 1.25, "unit": "kg/cm²"}
